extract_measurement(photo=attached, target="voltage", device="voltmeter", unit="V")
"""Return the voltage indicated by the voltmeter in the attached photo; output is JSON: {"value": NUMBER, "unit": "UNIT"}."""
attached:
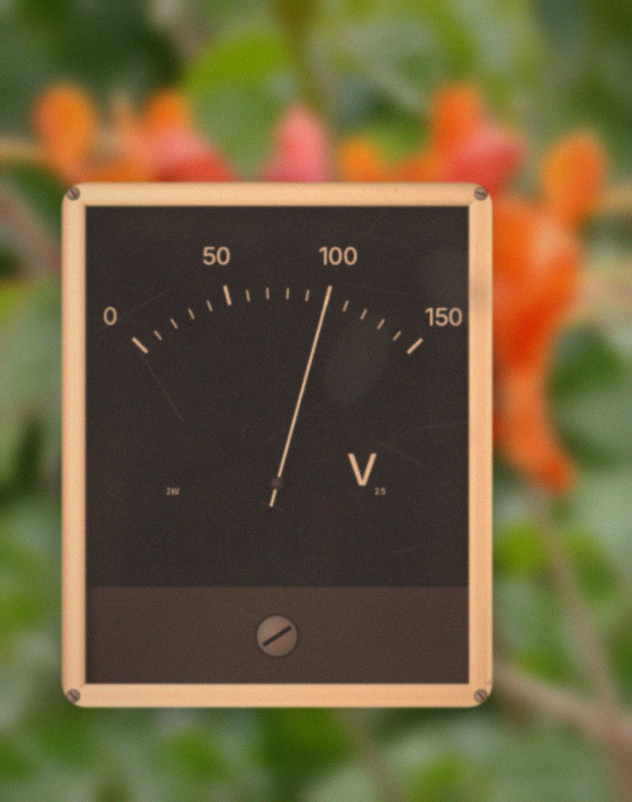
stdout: {"value": 100, "unit": "V"}
